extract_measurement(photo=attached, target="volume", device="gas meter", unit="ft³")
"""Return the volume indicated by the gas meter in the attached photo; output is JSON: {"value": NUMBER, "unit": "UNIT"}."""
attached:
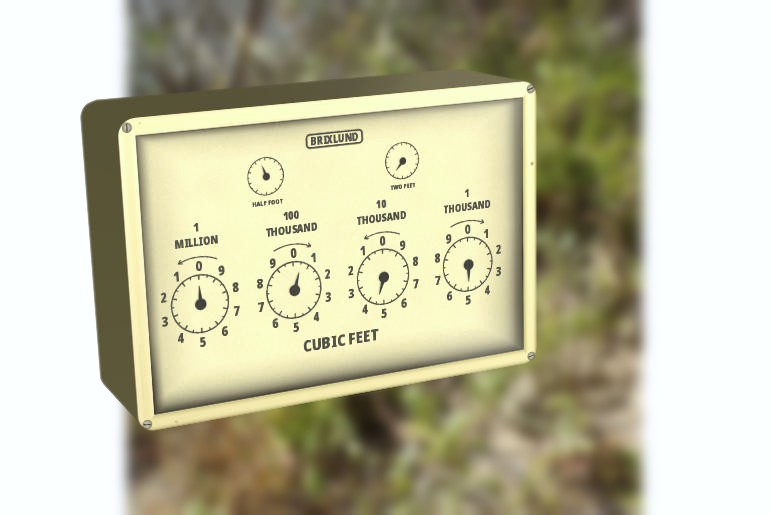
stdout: {"value": 4500, "unit": "ft³"}
